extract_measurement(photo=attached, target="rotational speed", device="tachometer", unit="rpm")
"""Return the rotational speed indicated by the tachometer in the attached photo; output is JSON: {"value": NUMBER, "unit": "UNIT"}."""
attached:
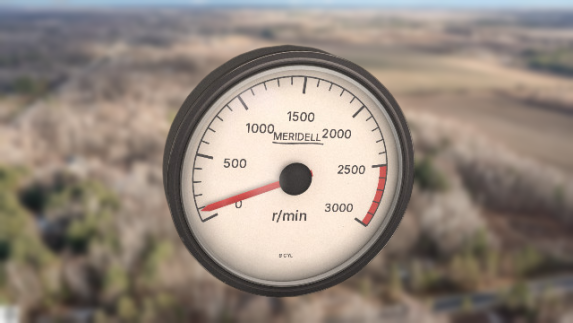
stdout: {"value": 100, "unit": "rpm"}
